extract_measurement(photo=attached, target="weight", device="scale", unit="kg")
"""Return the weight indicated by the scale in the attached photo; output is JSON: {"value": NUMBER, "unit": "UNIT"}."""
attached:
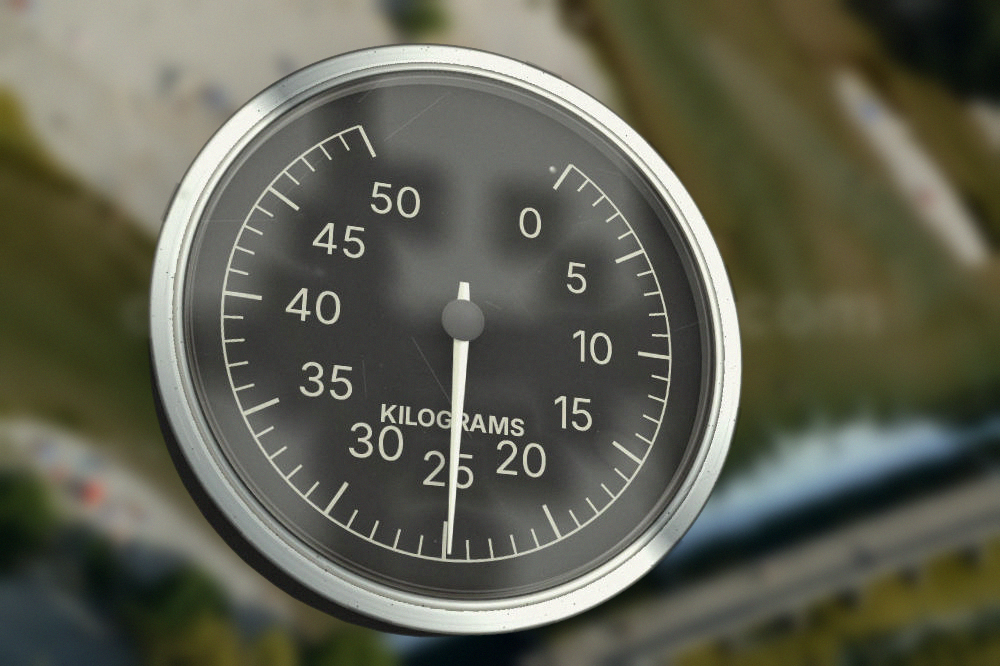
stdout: {"value": 25, "unit": "kg"}
